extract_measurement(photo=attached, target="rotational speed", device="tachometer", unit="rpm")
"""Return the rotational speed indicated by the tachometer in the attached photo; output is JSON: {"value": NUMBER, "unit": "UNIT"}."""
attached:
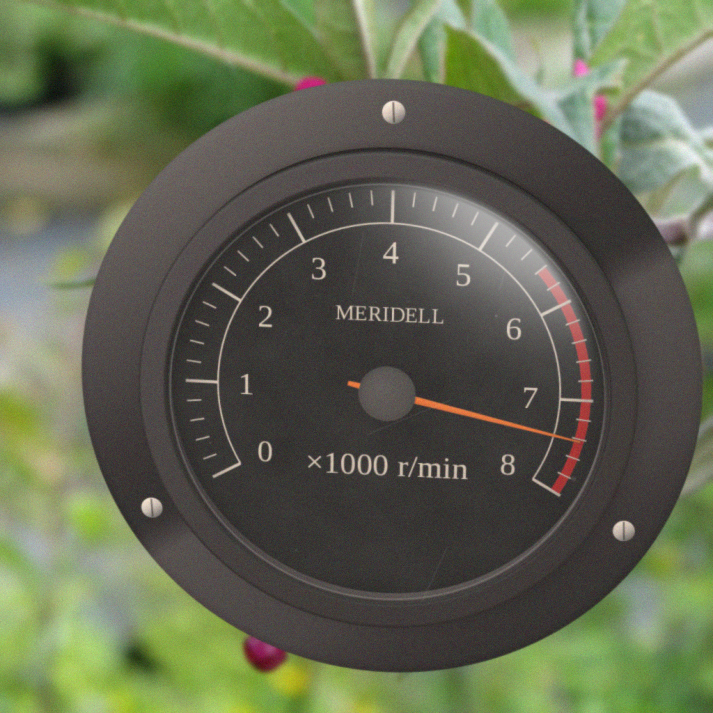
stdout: {"value": 7400, "unit": "rpm"}
